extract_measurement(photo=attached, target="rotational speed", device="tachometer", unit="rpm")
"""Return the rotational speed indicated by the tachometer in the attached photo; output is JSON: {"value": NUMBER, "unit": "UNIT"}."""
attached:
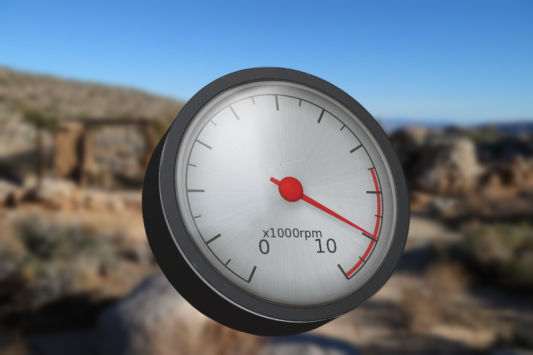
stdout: {"value": 9000, "unit": "rpm"}
